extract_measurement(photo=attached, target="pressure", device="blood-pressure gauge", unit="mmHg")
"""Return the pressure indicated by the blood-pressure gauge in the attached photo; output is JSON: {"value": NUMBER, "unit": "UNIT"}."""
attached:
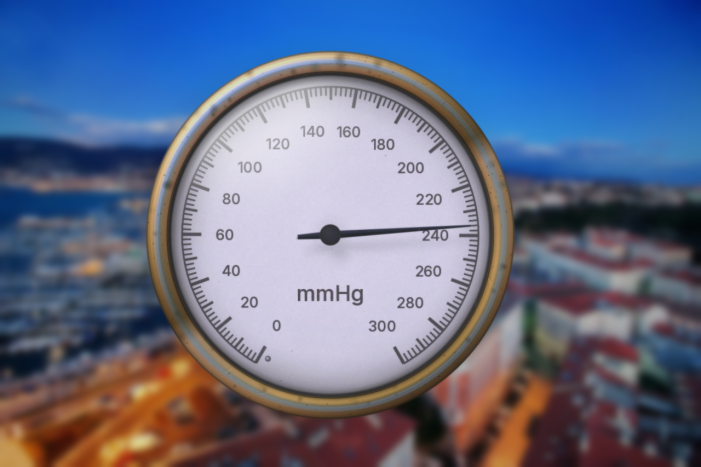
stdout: {"value": 236, "unit": "mmHg"}
